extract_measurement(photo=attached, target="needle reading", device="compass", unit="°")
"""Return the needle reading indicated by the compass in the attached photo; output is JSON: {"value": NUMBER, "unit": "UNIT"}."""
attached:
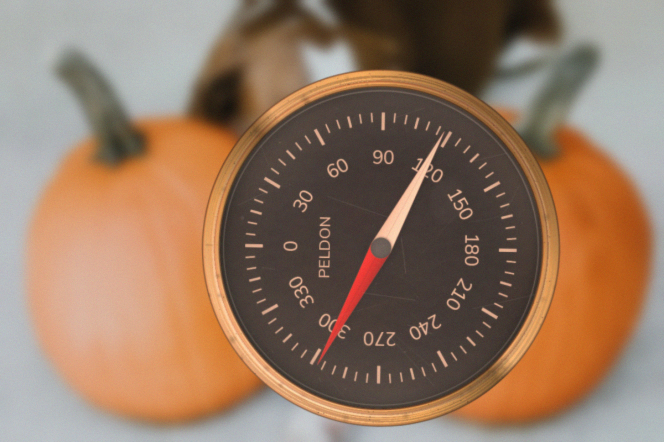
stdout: {"value": 297.5, "unit": "°"}
